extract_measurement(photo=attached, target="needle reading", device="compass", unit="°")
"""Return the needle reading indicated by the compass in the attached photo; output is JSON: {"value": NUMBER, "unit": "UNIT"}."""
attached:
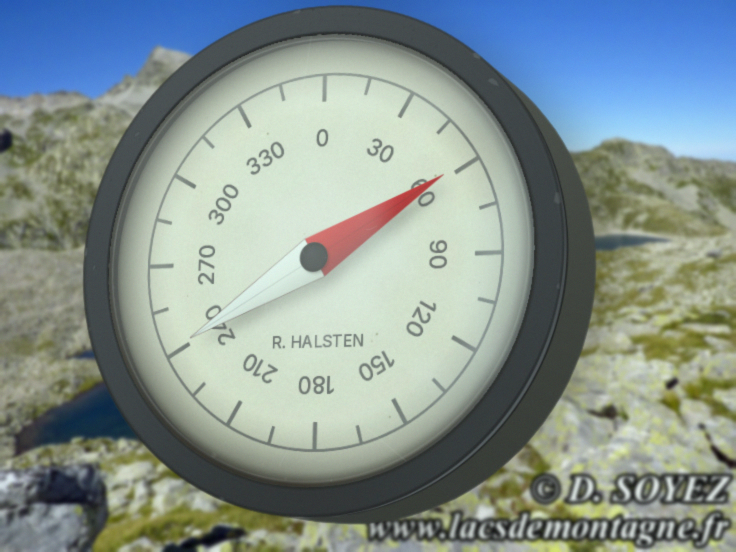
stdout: {"value": 60, "unit": "°"}
